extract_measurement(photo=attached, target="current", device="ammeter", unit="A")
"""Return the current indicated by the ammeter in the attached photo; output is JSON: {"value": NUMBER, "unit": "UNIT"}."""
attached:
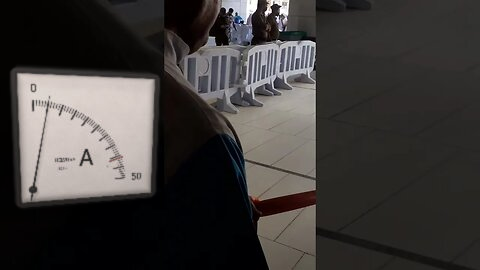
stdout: {"value": 5, "unit": "A"}
